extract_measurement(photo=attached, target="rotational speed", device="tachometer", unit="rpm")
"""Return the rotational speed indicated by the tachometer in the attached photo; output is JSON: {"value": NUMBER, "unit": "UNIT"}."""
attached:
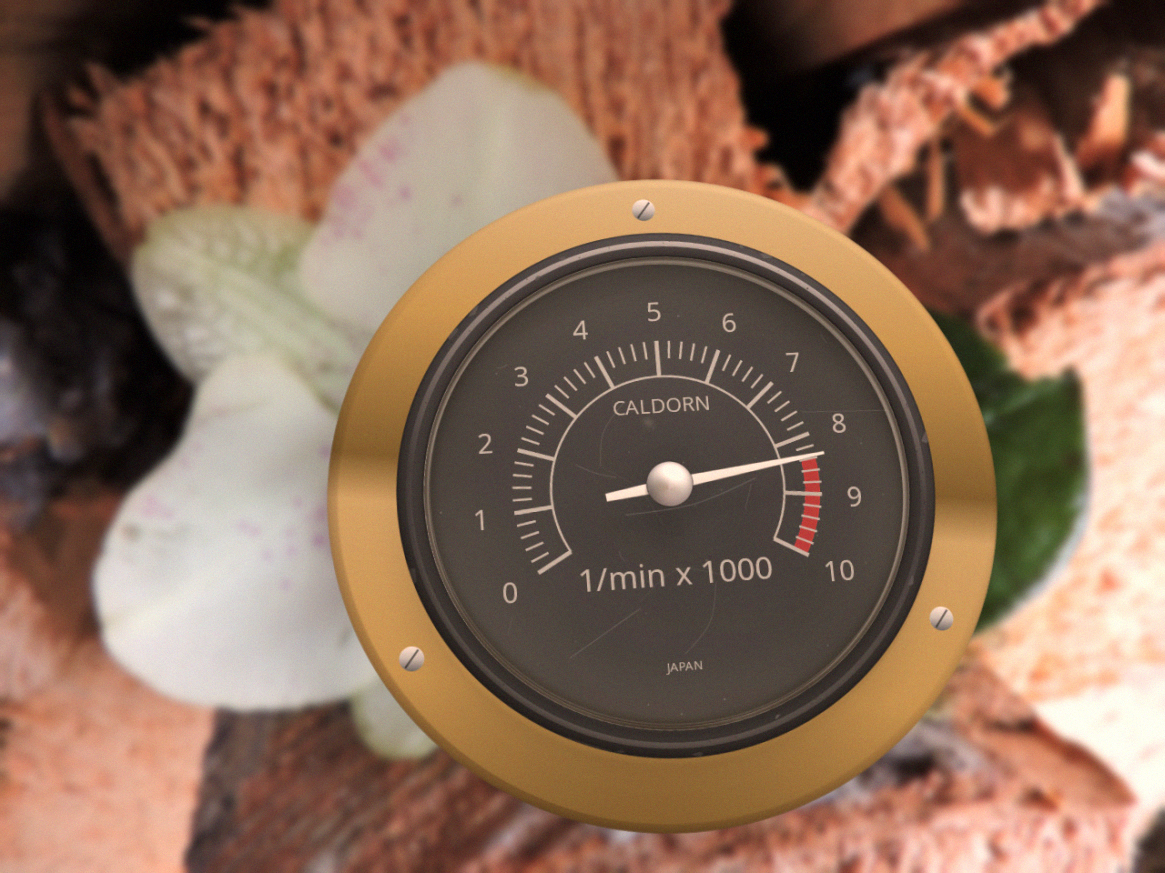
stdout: {"value": 8400, "unit": "rpm"}
